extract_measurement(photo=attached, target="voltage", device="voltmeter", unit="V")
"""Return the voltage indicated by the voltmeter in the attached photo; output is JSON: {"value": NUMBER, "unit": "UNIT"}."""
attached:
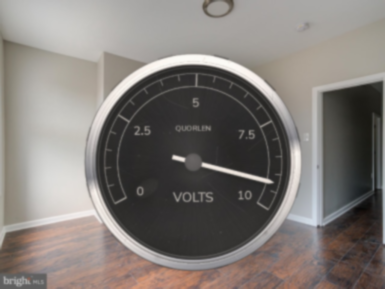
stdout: {"value": 9.25, "unit": "V"}
